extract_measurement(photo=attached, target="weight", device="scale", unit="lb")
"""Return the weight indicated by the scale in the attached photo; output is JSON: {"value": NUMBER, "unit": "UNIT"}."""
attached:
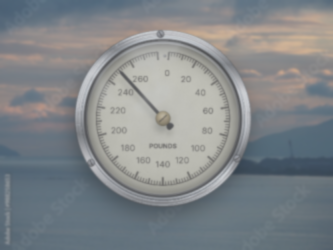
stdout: {"value": 250, "unit": "lb"}
